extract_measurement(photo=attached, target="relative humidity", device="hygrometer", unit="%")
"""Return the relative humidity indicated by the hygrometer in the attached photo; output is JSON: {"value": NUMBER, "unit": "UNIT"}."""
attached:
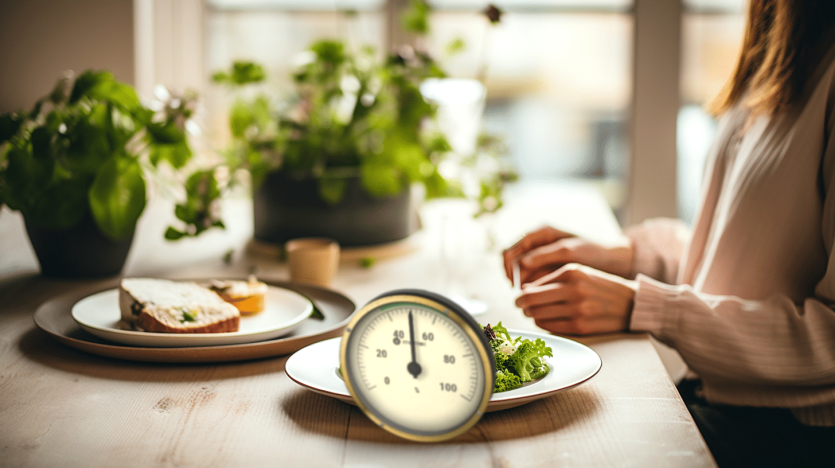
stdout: {"value": 50, "unit": "%"}
